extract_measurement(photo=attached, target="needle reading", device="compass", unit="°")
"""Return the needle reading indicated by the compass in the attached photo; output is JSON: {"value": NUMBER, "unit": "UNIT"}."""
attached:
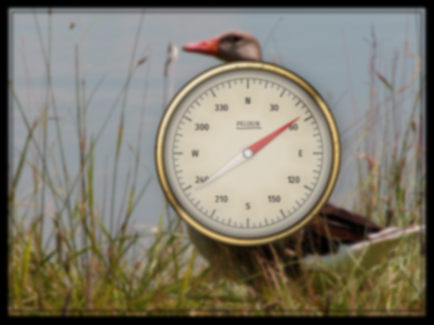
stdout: {"value": 55, "unit": "°"}
